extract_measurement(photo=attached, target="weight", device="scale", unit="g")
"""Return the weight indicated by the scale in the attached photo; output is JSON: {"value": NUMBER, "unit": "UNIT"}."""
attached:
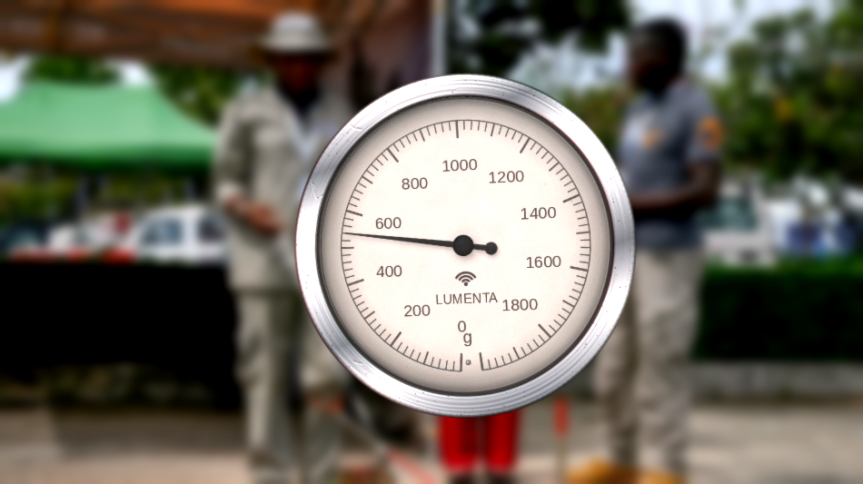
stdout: {"value": 540, "unit": "g"}
